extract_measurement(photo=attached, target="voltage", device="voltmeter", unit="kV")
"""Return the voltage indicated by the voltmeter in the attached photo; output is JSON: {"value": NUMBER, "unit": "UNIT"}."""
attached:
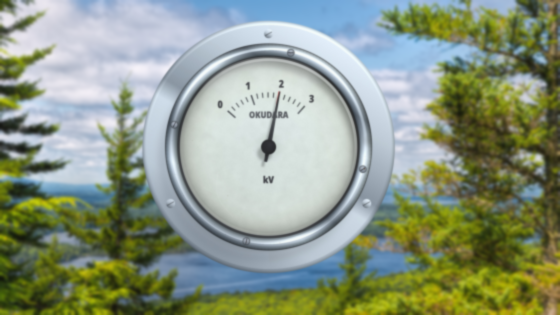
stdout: {"value": 2, "unit": "kV"}
